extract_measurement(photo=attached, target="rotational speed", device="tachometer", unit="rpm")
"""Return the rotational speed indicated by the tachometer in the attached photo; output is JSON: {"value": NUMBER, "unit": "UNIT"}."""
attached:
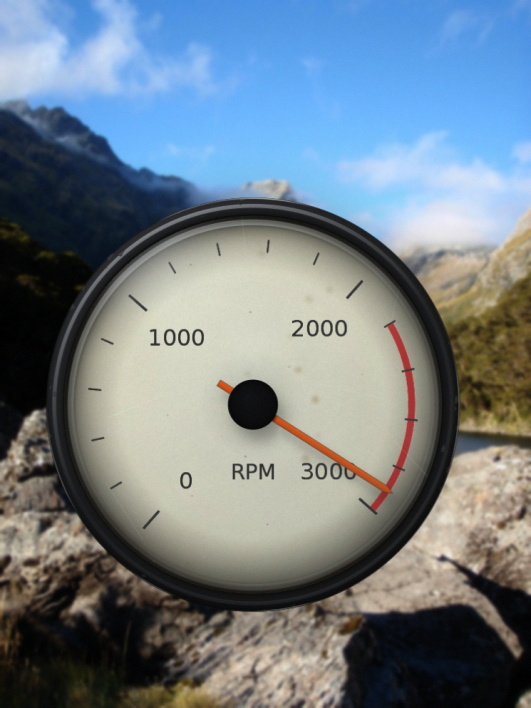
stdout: {"value": 2900, "unit": "rpm"}
